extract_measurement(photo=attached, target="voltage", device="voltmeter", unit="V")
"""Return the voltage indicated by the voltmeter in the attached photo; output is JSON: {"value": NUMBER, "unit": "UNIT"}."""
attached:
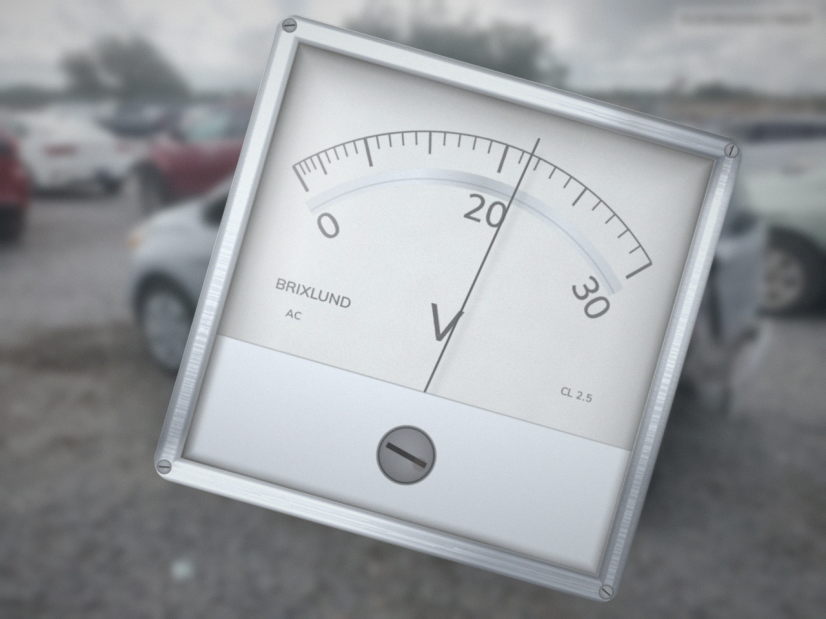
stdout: {"value": 21.5, "unit": "V"}
